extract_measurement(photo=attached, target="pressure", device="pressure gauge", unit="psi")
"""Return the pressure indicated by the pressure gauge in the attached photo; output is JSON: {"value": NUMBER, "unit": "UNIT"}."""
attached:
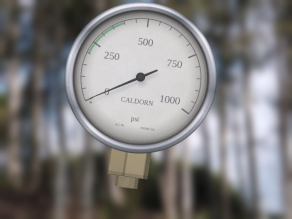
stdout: {"value": 0, "unit": "psi"}
